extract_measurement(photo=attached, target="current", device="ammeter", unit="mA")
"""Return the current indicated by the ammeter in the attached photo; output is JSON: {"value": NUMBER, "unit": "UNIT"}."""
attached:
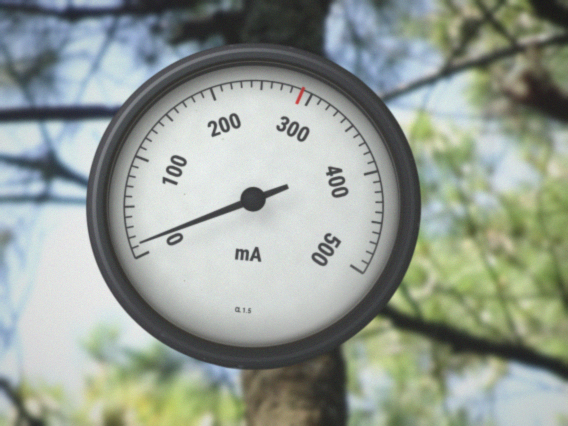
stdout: {"value": 10, "unit": "mA"}
